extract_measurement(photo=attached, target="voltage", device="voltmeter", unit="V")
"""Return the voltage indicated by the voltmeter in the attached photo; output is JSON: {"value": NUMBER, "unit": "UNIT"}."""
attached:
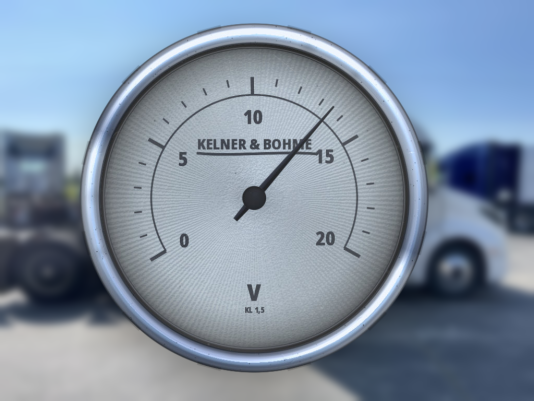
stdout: {"value": 13.5, "unit": "V"}
